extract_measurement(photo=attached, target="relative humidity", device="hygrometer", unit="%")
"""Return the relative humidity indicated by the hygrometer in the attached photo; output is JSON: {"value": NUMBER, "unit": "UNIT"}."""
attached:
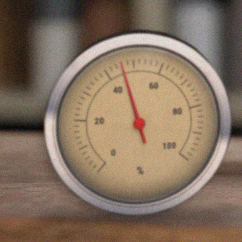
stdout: {"value": 46, "unit": "%"}
